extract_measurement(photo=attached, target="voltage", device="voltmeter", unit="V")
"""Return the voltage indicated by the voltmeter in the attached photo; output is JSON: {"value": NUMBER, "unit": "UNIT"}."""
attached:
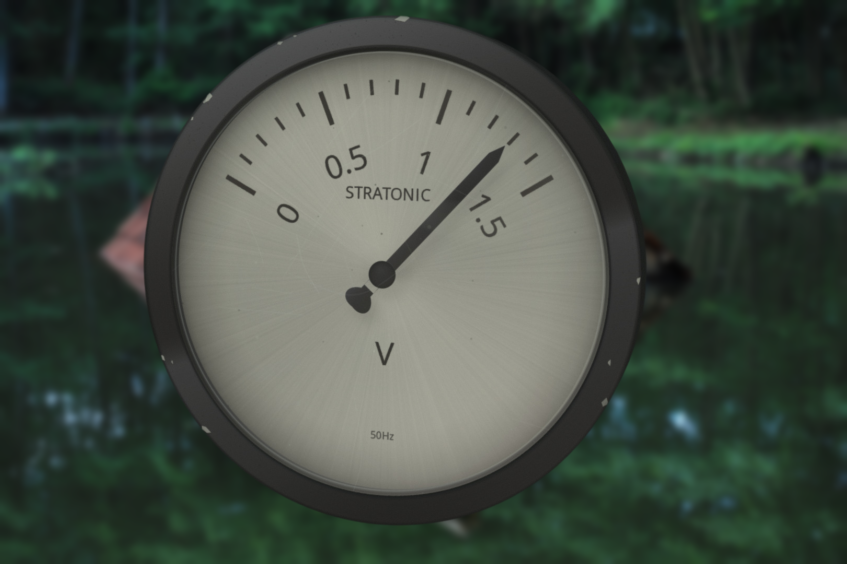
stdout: {"value": 1.3, "unit": "V"}
